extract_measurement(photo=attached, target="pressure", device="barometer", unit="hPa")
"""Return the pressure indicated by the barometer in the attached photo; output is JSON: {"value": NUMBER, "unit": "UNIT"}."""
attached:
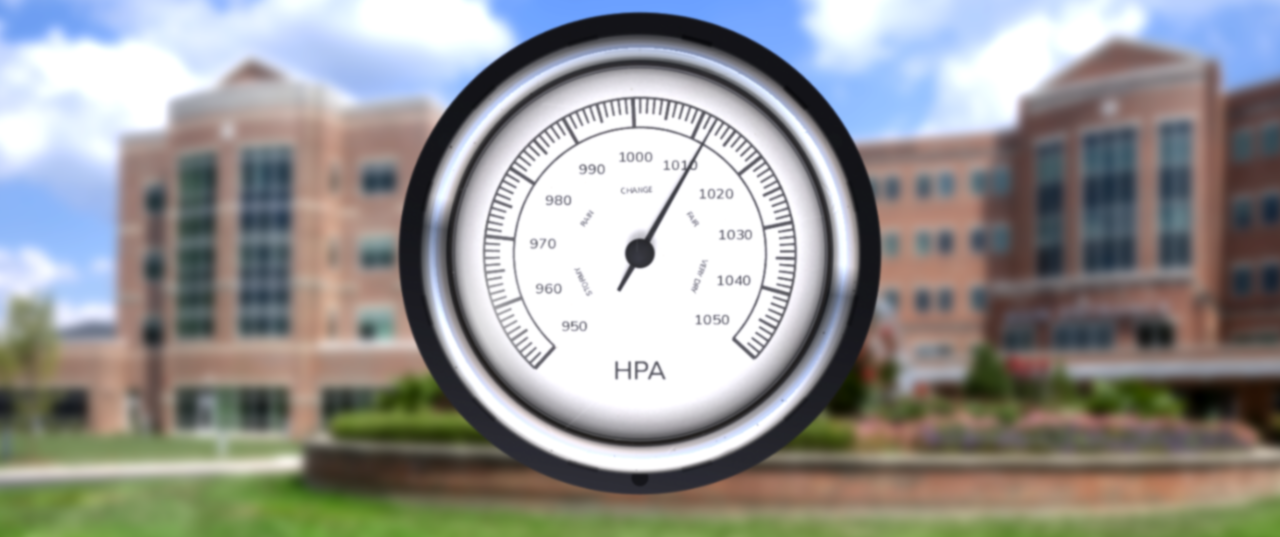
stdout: {"value": 1012, "unit": "hPa"}
